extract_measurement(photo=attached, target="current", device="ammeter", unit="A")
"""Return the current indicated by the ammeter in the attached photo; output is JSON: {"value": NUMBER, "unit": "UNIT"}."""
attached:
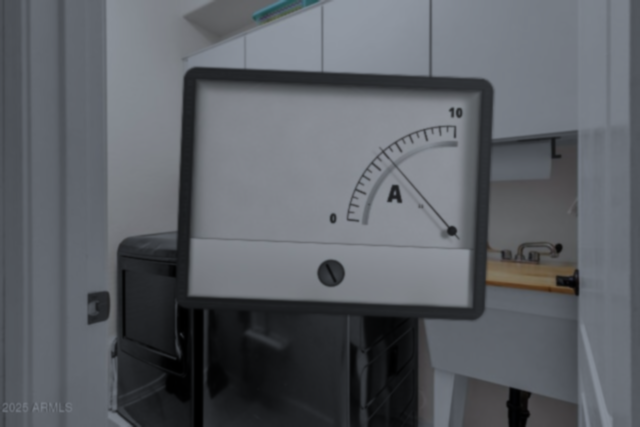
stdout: {"value": 5, "unit": "A"}
